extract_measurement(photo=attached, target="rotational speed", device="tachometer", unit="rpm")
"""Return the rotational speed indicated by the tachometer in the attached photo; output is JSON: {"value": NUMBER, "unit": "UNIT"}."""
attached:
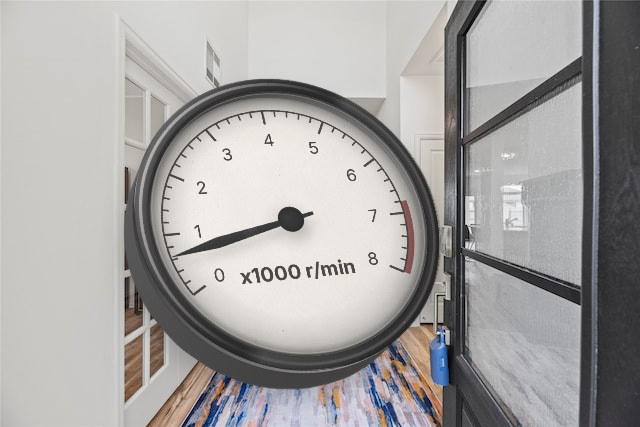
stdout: {"value": 600, "unit": "rpm"}
